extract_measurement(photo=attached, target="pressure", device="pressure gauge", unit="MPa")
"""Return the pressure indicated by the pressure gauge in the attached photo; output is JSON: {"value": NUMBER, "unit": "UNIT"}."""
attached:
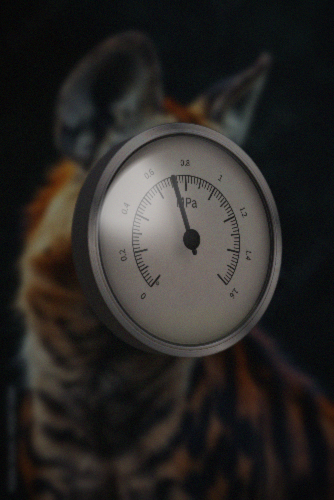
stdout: {"value": 0.7, "unit": "MPa"}
